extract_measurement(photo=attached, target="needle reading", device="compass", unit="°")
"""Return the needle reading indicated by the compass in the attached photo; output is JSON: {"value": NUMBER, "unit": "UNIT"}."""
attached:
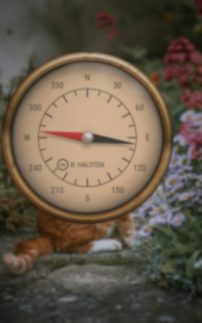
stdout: {"value": 277.5, "unit": "°"}
